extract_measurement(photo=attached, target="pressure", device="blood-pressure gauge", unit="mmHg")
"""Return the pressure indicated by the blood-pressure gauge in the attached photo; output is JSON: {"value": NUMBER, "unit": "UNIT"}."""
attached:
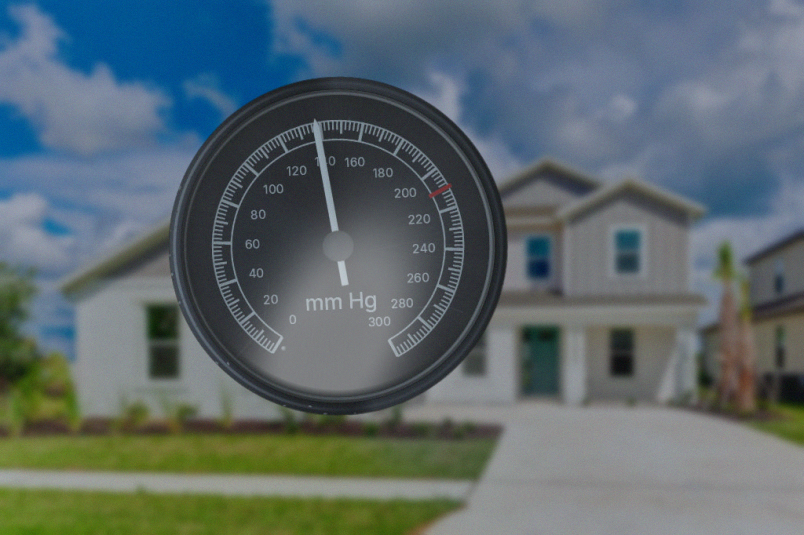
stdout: {"value": 138, "unit": "mmHg"}
